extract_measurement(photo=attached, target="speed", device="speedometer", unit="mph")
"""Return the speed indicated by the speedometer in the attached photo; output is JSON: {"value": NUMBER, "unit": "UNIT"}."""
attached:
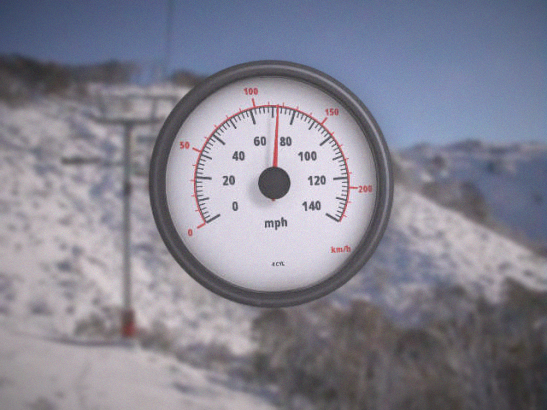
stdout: {"value": 72, "unit": "mph"}
